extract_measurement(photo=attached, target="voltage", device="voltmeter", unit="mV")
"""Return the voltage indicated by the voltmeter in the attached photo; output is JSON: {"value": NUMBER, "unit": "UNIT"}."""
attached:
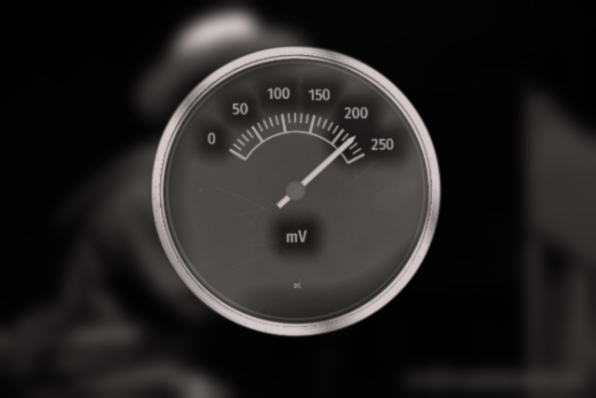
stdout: {"value": 220, "unit": "mV"}
